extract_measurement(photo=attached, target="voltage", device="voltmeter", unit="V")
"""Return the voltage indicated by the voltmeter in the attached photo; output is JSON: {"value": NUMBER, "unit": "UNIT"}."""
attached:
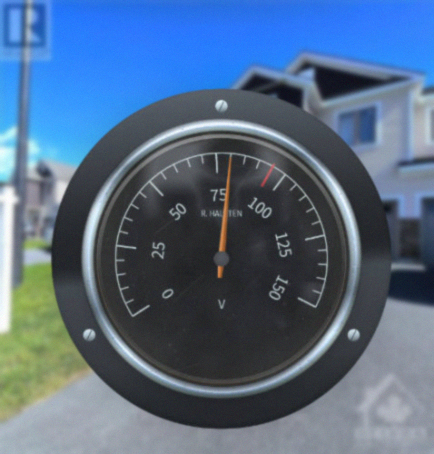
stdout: {"value": 80, "unit": "V"}
